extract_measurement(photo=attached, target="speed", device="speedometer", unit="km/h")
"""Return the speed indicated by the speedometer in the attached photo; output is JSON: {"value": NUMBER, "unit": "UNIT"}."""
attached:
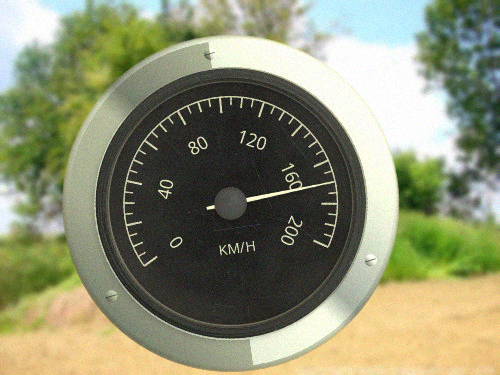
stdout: {"value": 170, "unit": "km/h"}
